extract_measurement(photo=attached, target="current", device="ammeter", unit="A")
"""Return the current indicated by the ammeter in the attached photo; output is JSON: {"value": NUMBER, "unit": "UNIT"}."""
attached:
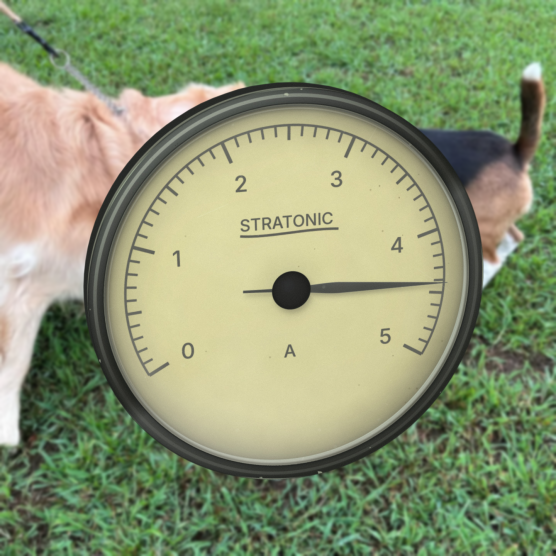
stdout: {"value": 4.4, "unit": "A"}
